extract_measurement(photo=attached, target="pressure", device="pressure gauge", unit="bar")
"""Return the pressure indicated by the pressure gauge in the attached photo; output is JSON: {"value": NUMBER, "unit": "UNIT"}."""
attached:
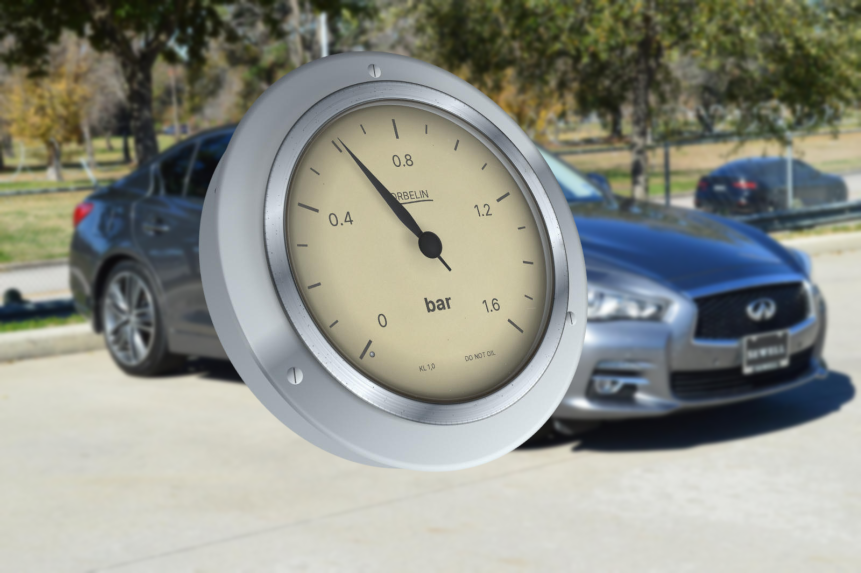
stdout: {"value": 0.6, "unit": "bar"}
